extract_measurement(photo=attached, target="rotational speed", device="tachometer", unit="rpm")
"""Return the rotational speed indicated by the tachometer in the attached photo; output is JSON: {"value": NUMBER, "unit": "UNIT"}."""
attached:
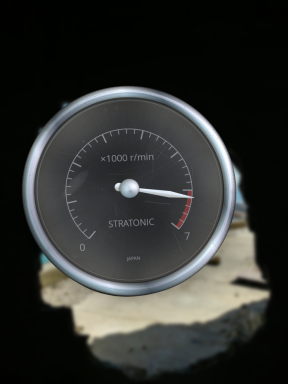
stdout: {"value": 6200, "unit": "rpm"}
